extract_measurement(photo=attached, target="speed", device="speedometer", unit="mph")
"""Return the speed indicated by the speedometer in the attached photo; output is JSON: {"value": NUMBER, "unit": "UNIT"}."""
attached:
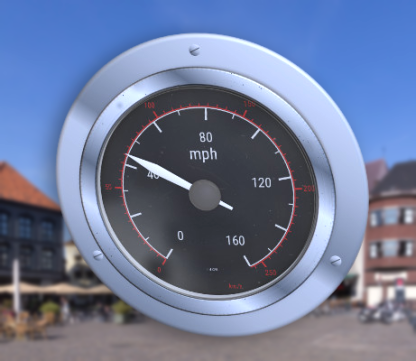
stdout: {"value": 45, "unit": "mph"}
